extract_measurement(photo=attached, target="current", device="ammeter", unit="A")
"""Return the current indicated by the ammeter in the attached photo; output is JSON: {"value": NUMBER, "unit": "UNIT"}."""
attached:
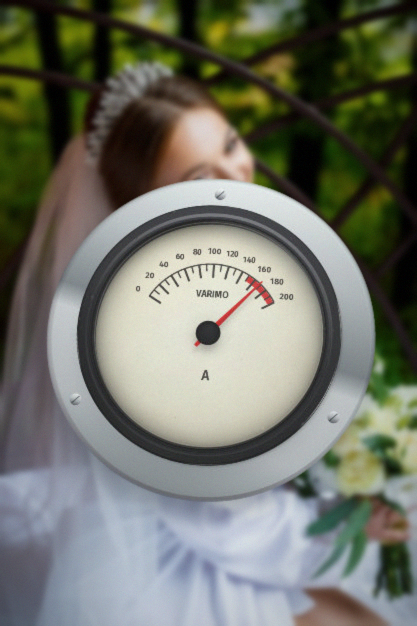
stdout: {"value": 170, "unit": "A"}
